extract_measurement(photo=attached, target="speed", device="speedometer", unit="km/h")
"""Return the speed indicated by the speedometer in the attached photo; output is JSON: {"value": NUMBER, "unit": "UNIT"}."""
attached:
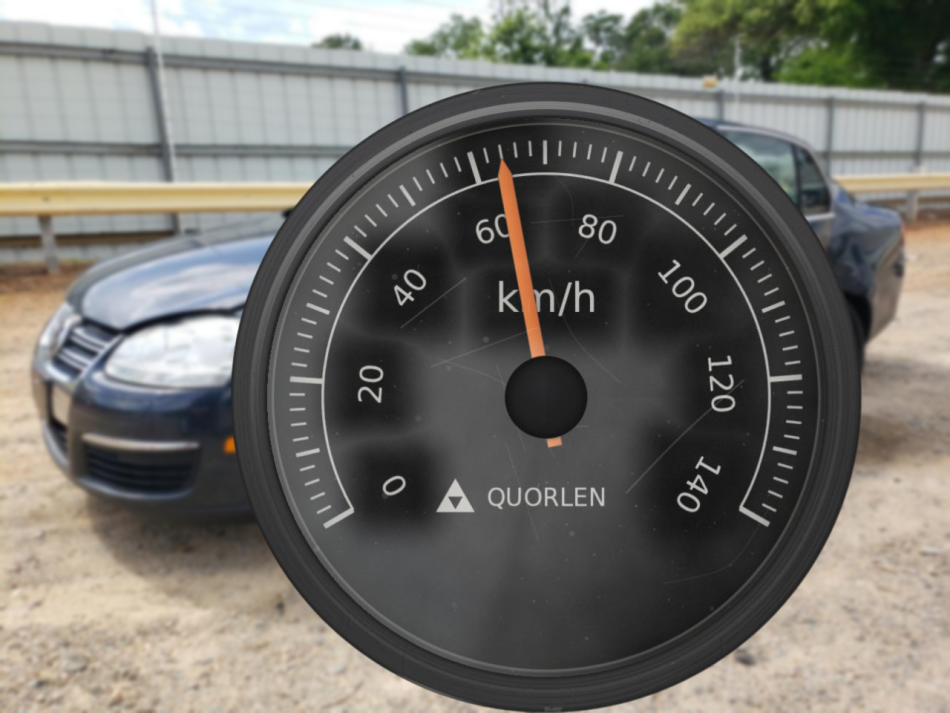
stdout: {"value": 64, "unit": "km/h"}
